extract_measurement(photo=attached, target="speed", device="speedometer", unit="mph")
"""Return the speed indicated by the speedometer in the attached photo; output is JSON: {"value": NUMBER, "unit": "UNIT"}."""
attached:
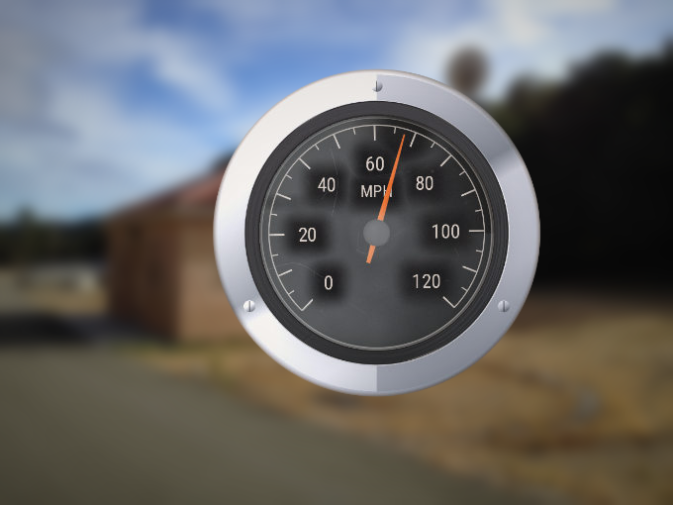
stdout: {"value": 67.5, "unit": "mph"}
